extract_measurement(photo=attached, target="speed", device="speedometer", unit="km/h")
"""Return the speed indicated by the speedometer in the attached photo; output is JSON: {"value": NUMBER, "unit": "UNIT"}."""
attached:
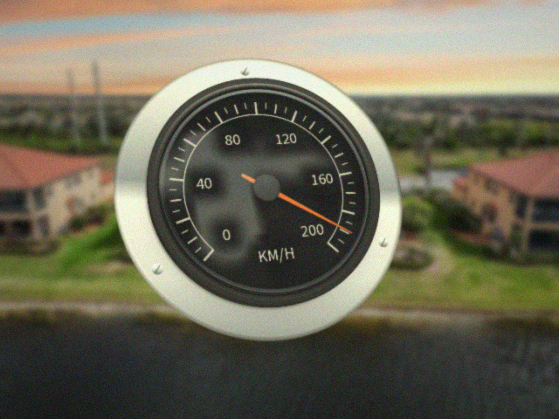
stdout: {"value": 190, "unit": "km/h"}
